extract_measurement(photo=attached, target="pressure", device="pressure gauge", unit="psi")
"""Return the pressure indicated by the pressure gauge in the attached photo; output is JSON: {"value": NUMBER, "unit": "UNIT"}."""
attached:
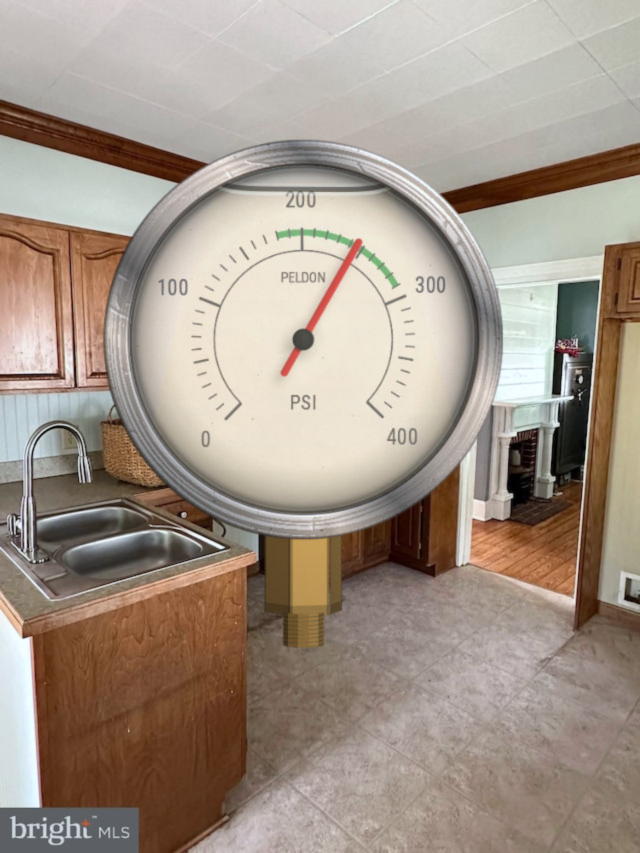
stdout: {"value": 245, "unit": "psi"}
